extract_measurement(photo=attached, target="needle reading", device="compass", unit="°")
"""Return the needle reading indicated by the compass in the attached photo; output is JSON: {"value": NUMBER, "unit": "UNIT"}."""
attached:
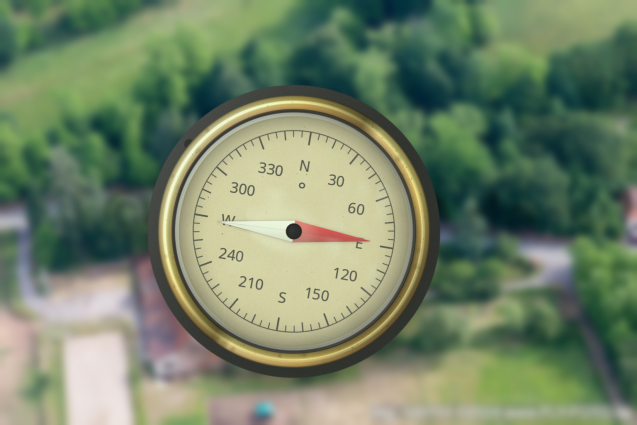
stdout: {"value": 87.5, "unit": "°"}
